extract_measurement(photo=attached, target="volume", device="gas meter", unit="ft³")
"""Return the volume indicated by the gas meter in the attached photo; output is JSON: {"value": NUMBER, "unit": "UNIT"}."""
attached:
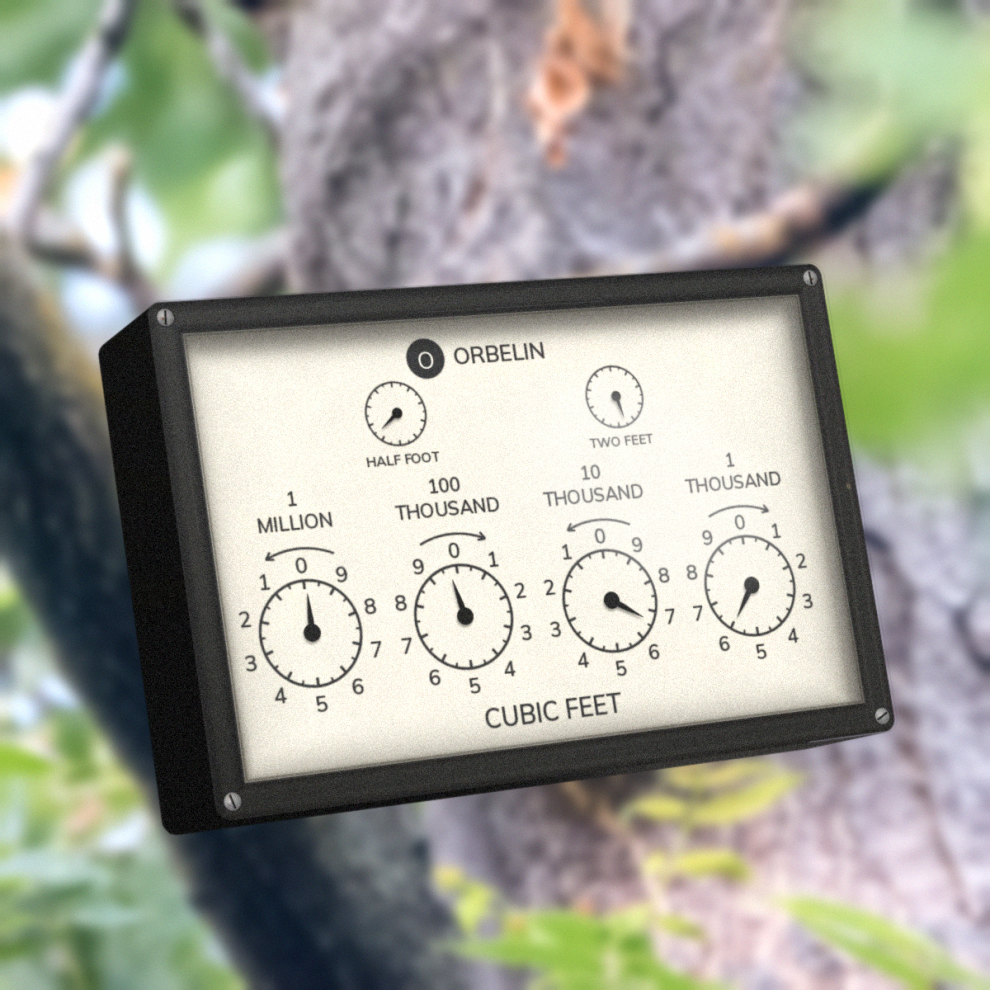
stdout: {"value": 996600, "unit": "ft³"}
